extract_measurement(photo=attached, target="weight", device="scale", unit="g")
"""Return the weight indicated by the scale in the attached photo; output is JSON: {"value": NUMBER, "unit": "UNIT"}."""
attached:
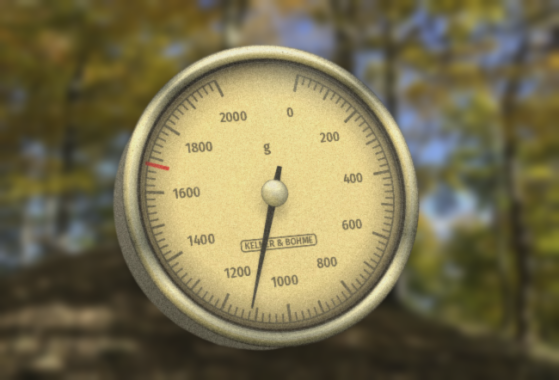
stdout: {"value": 1120, "unit": "g"}
